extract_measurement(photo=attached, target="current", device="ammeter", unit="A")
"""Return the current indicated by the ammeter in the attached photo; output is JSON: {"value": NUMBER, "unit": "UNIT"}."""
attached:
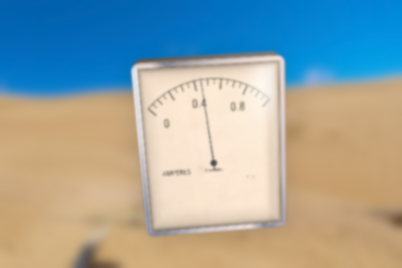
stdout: {"value": 0.45, "unit": "A"}
